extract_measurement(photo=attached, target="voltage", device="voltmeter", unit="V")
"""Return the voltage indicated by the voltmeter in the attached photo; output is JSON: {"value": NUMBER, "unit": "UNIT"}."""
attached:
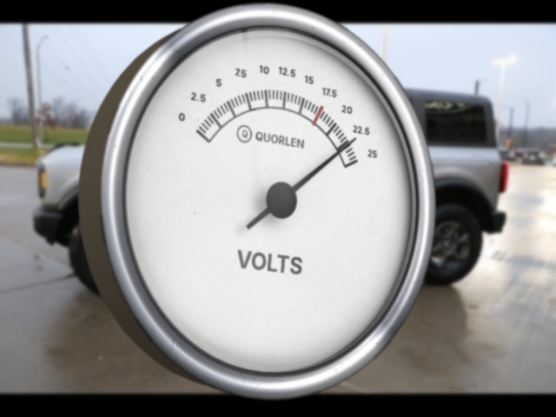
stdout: {"value": 22.5, "unit": "V"}
